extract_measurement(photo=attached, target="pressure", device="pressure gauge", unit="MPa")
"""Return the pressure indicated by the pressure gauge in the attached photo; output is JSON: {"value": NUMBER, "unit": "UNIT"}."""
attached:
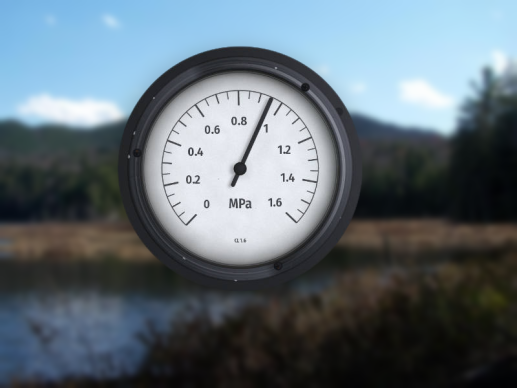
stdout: {"value": 0.95, "unit": "MPa"}
